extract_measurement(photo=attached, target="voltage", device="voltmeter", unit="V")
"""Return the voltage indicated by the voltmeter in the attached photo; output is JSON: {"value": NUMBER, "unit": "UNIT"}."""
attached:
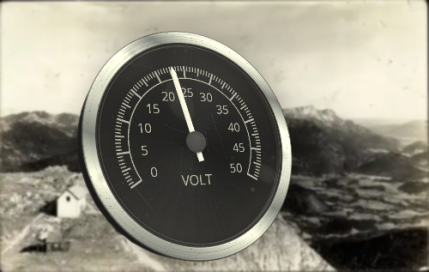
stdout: {"value": 22.5, "unit": "V"}
